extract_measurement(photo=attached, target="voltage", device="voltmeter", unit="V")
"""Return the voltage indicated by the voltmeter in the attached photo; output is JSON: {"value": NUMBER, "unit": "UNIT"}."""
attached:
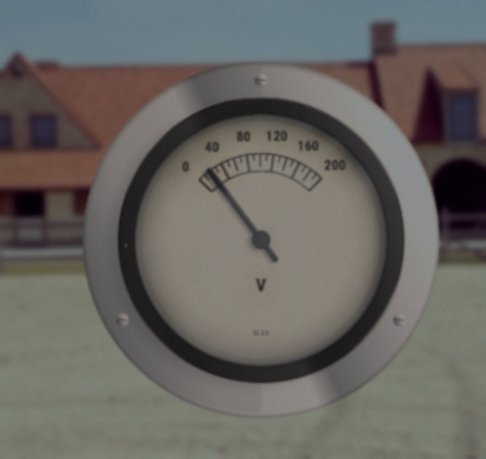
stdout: {"value": 20, "unit": "V"}
